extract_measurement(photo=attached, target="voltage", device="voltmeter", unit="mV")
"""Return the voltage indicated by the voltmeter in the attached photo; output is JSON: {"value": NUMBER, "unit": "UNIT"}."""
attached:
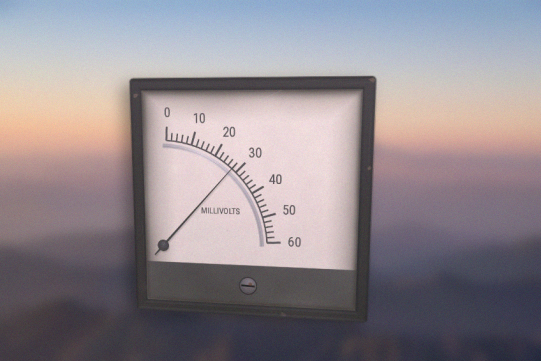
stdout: {"value": 28, "unit": "mV"}
